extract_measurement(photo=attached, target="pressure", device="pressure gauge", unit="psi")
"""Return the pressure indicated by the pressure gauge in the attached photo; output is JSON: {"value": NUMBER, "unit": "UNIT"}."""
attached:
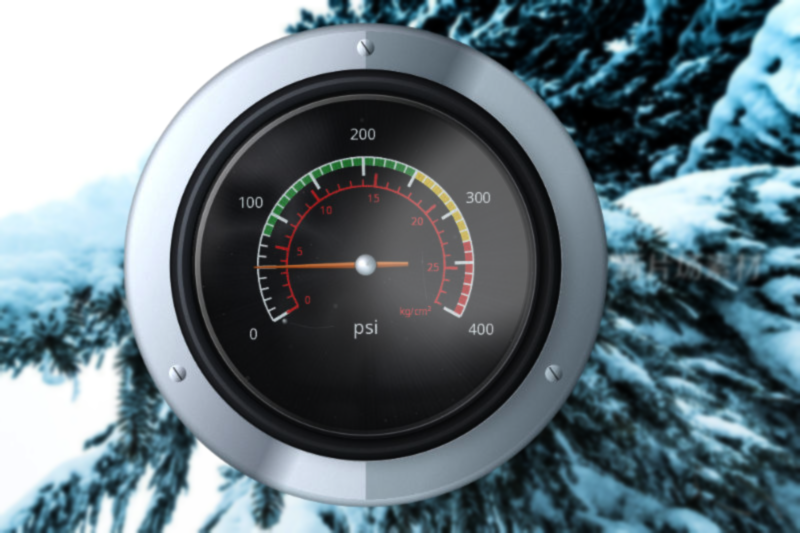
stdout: {"value": 50, "unit": "psi"}
